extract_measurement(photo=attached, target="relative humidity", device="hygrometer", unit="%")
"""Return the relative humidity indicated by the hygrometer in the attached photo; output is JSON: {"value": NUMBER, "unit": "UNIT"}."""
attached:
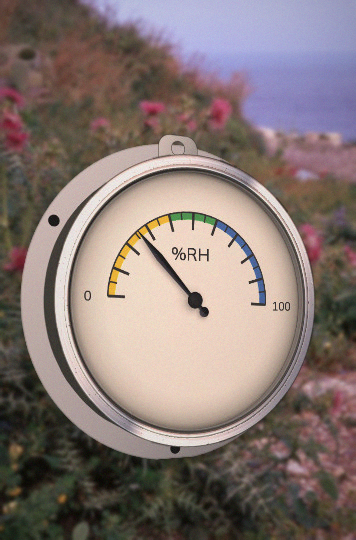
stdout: {"value": 25, "unit": "%"}
